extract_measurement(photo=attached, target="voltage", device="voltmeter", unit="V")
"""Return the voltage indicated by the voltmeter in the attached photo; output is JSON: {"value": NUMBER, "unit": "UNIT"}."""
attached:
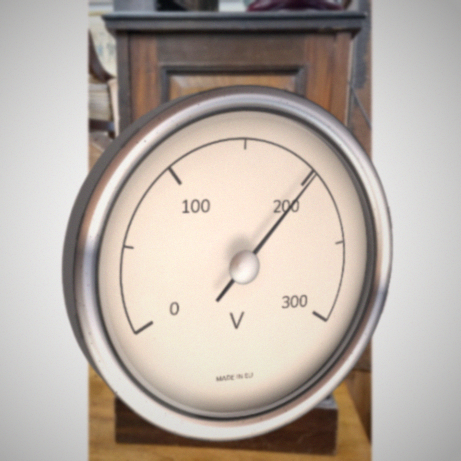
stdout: {"value": 200, "unit": "V"}
